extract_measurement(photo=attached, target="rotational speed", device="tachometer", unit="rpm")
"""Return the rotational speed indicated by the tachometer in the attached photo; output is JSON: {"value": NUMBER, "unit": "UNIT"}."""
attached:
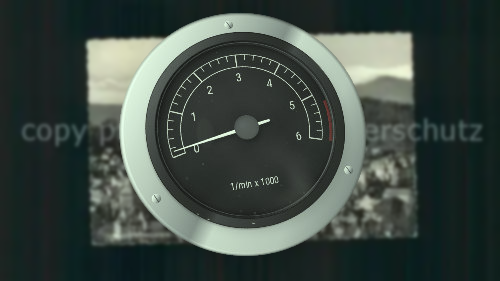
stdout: {"value": 100, "unit": "rpm"}
